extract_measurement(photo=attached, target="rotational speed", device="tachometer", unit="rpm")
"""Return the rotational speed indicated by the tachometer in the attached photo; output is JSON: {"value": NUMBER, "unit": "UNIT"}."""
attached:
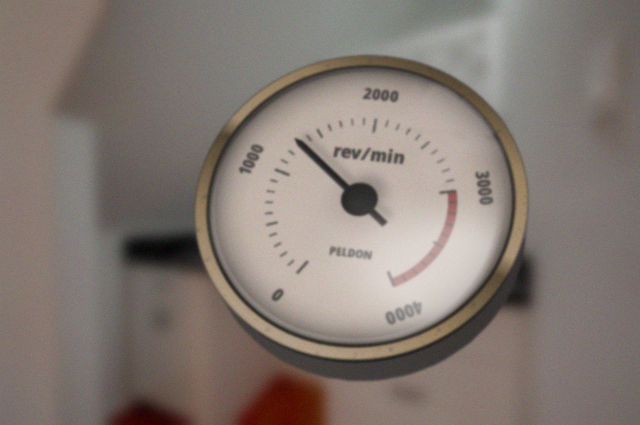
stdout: {"value": 1300, "unit": "rpm"}
